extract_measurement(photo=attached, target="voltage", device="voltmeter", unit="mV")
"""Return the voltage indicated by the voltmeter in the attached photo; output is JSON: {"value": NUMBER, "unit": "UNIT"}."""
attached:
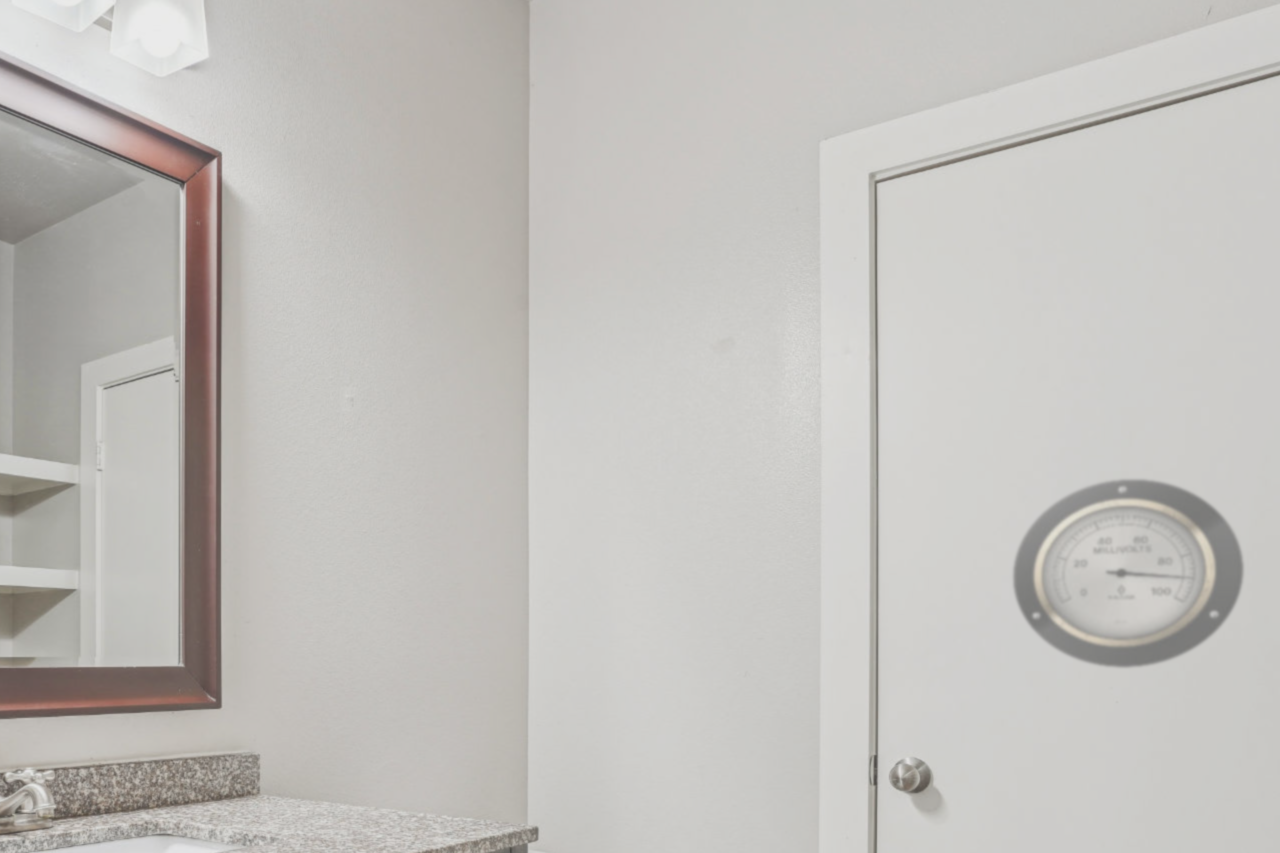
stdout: {"value": 90, "unit": "mV"}
